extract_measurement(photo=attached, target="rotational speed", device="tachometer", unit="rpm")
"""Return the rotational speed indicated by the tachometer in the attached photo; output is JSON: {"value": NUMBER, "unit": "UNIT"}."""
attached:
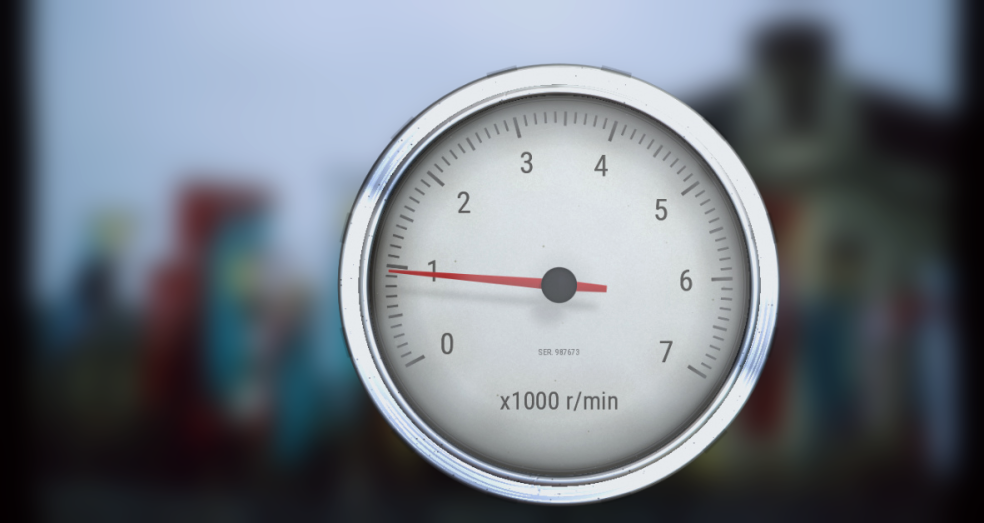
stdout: {"value": 950, "unit": "rpm"}
